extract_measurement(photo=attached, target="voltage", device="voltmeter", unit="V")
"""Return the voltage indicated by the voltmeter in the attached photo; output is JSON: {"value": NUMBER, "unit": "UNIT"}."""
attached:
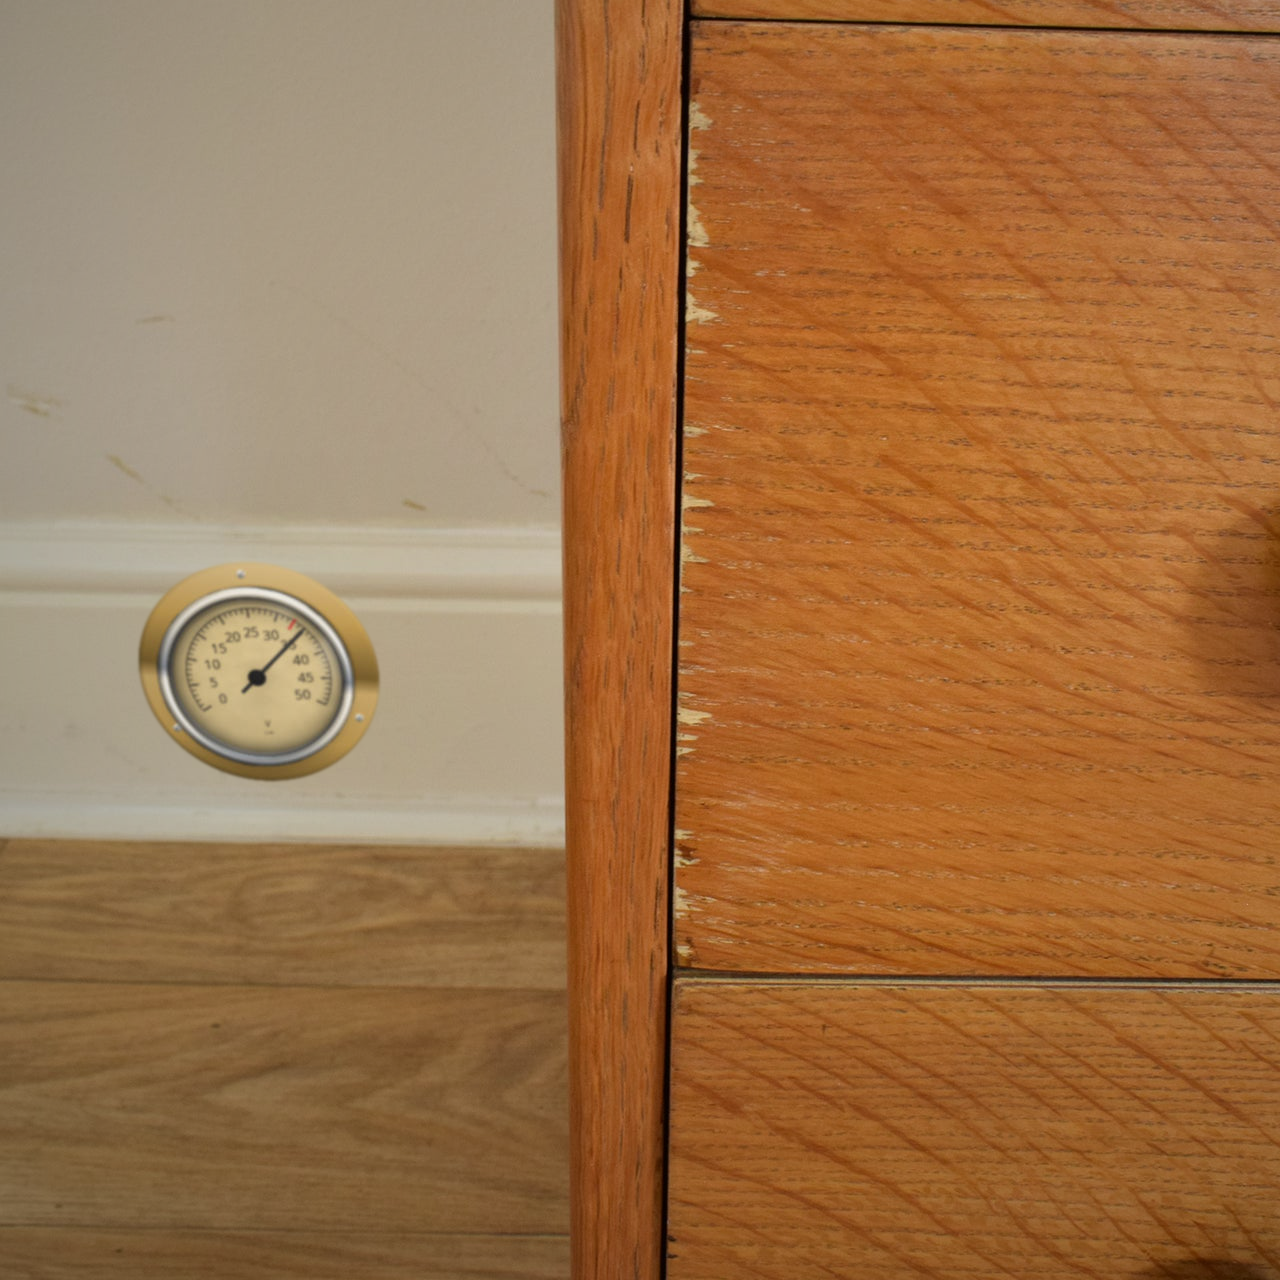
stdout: {"value": 35, "unit": "V"}
